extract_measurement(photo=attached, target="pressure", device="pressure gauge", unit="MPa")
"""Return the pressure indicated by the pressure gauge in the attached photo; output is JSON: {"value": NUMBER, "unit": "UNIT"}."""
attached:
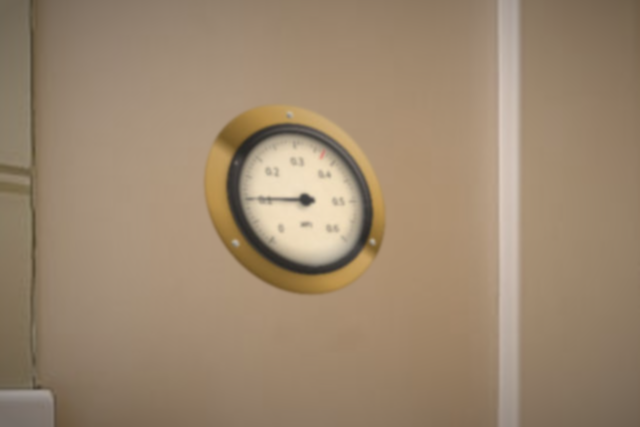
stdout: {"value": 0.1, "unit": "MPa"}
